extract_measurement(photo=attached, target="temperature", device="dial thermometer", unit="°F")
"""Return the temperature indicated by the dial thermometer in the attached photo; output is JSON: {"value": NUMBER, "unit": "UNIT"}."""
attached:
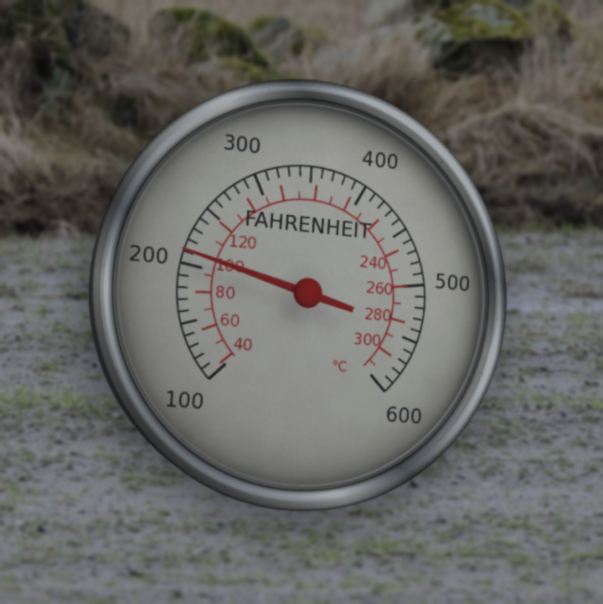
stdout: {"value": 210, "unit": "°F"}
